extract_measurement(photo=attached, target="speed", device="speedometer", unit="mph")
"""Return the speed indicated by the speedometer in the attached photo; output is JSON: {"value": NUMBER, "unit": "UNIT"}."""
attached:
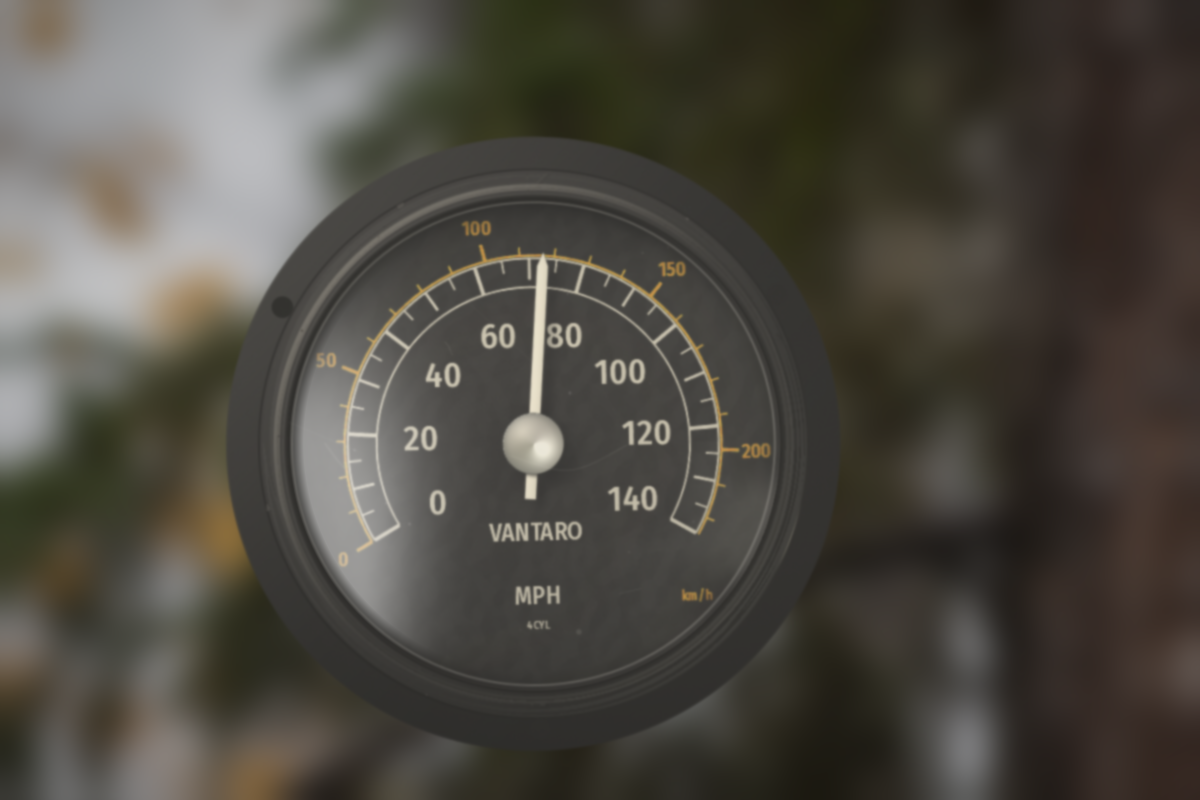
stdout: {"value": 72.5, "unit": "mph"}
